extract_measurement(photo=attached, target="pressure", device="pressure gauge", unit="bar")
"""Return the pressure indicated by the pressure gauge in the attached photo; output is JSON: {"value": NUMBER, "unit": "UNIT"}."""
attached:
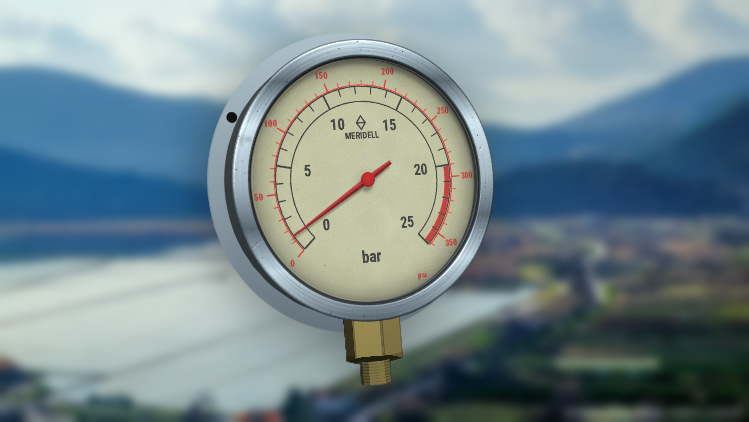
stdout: {"value": 1, "unit": "bar"}
